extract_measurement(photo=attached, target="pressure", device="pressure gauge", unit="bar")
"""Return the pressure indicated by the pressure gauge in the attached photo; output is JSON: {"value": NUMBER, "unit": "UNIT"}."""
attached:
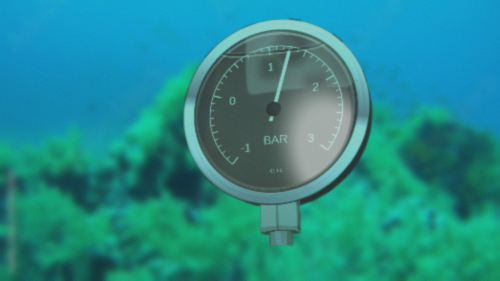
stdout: {"value": 1.3, "unit": "bar"}
